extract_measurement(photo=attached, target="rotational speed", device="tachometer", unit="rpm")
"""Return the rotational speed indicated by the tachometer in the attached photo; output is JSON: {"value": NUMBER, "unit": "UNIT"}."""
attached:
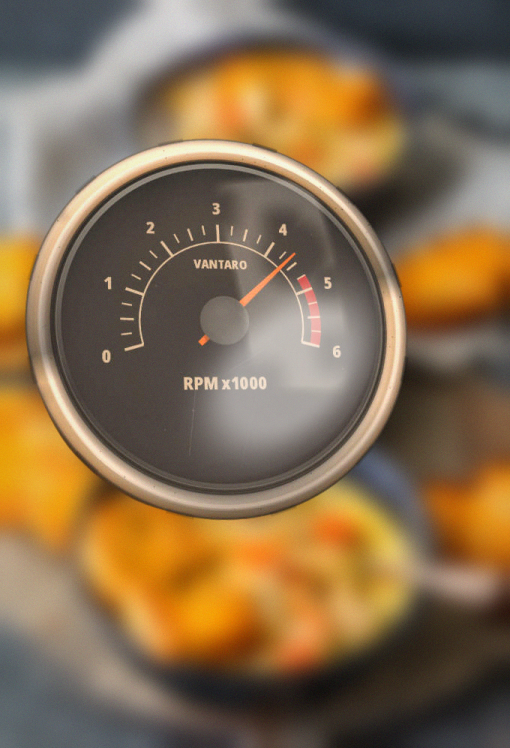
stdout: {"value": 4375, "unit": "rpm"}
